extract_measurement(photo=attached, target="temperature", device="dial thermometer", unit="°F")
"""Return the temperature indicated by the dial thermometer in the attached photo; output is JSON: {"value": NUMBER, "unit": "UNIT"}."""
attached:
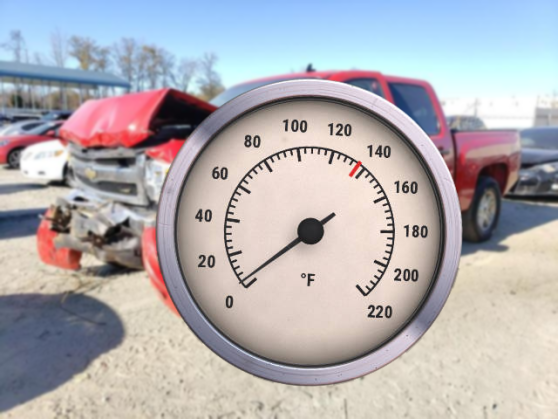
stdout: {"value": 4, "unit": "°F"}
